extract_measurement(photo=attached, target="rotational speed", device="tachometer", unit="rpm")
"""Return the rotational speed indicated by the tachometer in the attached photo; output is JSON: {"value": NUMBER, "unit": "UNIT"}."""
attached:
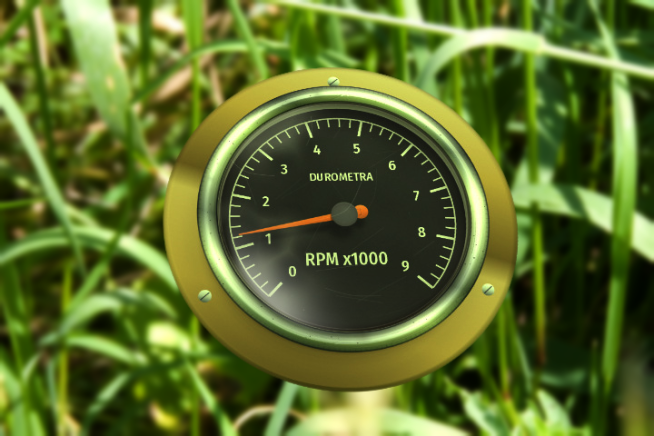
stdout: {"value": 1200, "unit": "rpm"}
